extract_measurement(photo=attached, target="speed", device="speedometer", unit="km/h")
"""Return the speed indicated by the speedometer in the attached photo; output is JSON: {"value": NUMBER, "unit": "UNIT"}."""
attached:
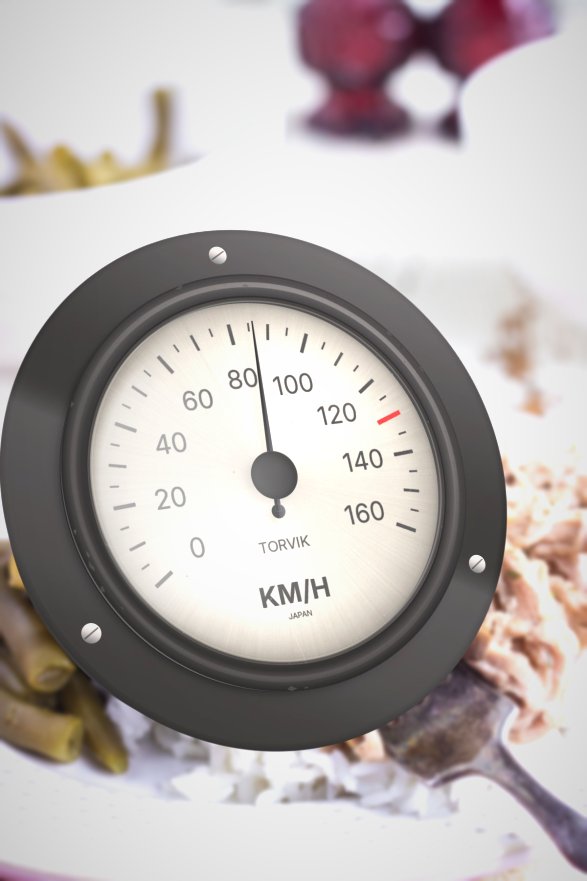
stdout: {"value": 85, "unit": "km/h"}
